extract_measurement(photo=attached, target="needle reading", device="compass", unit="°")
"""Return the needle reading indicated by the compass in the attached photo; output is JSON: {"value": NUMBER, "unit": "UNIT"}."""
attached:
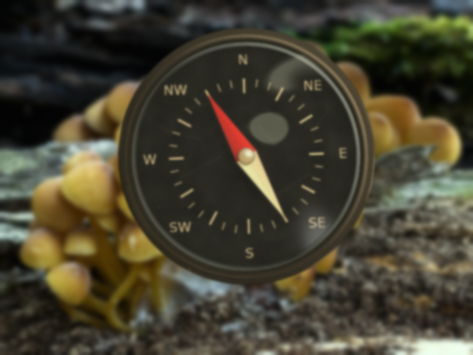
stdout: {"value": 330, "unit": "°"}
